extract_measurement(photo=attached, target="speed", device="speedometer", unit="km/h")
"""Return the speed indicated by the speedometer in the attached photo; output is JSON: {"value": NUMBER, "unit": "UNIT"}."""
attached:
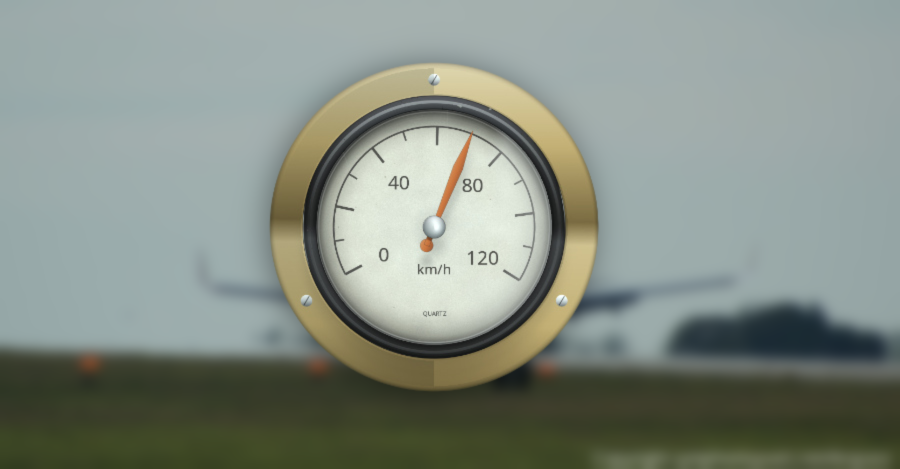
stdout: {"value": 70, "unit": "km/h"}
